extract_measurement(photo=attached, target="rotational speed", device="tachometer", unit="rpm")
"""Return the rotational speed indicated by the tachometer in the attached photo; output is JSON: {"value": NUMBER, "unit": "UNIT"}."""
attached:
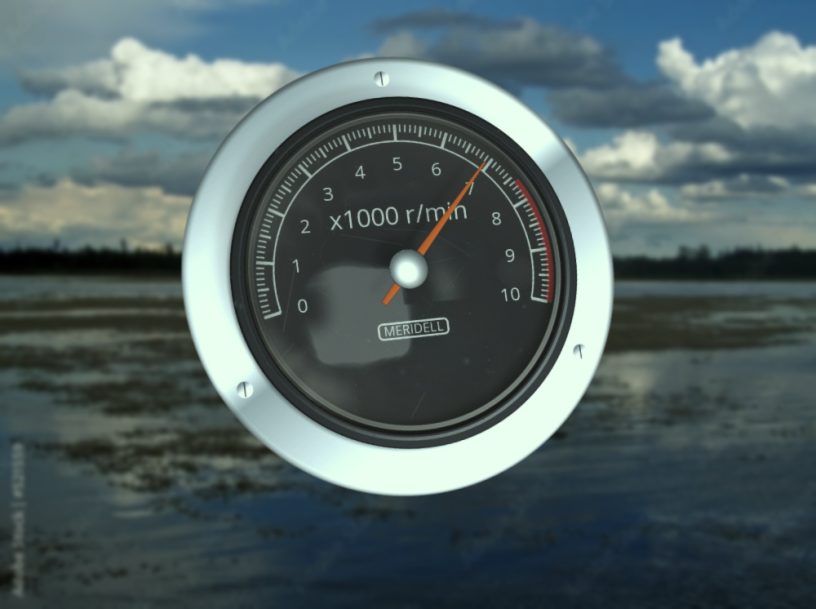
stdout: {"value": 6900, "unit": "rpm"}
